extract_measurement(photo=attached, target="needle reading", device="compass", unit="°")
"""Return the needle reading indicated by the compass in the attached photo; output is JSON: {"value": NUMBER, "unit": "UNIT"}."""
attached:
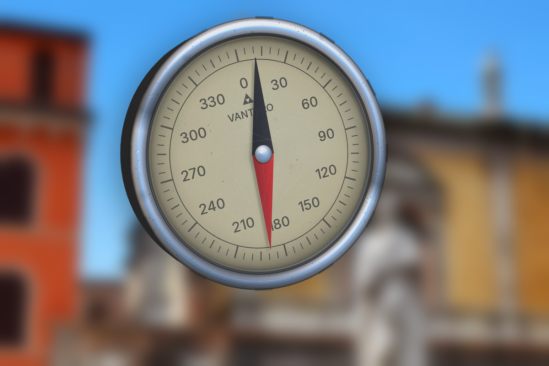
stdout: {"value": 190, "unit": "°"}
